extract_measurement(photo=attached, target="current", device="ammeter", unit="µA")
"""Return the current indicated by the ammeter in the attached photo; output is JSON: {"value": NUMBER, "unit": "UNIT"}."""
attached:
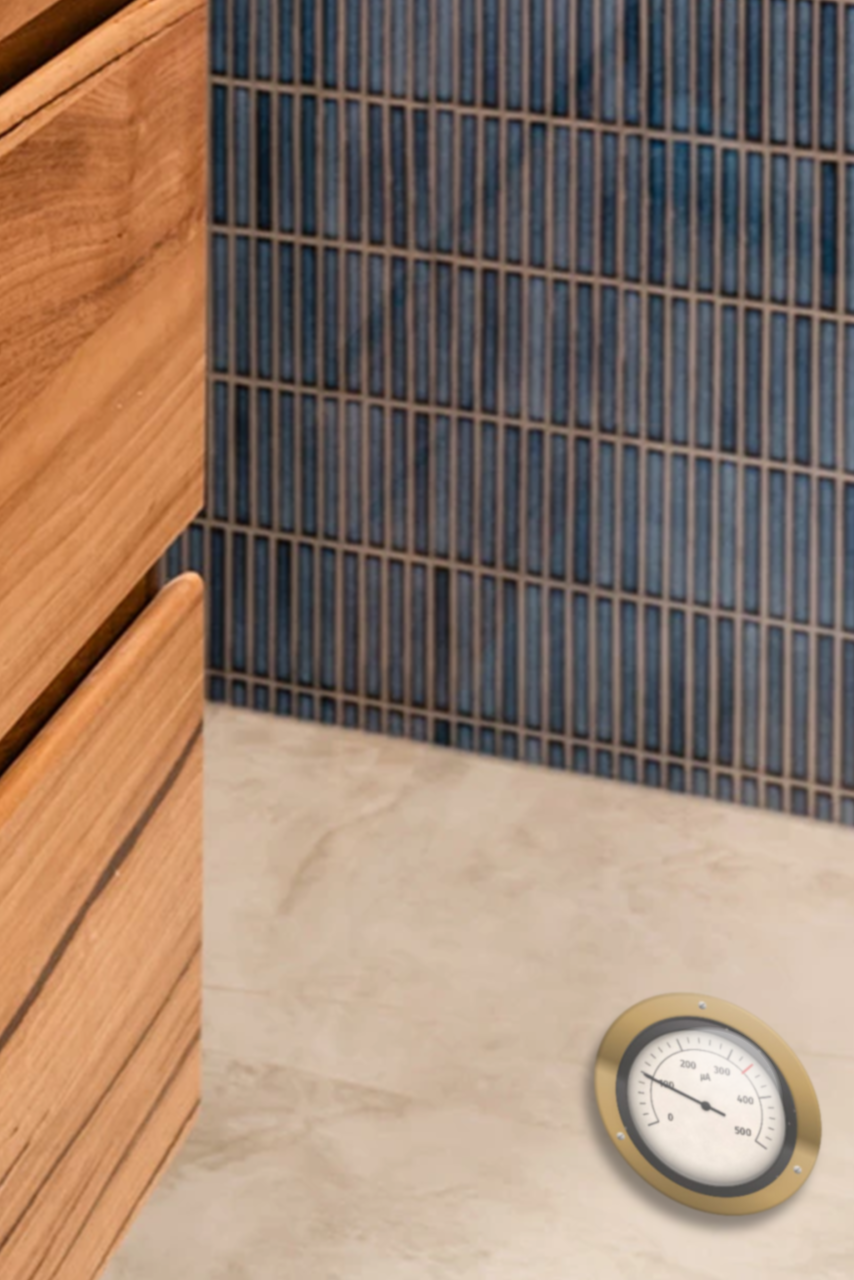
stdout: {"value": 100, "unit": "µA"}
